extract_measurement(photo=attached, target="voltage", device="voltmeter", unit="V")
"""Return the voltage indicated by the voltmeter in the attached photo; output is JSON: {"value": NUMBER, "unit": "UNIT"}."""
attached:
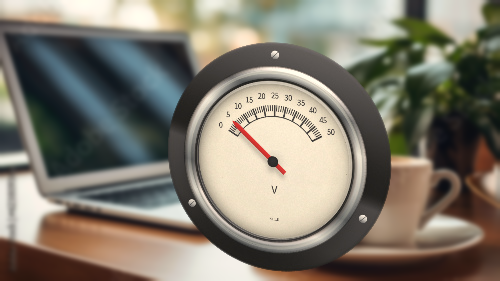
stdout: {"value": 5, "unit": "V"}
